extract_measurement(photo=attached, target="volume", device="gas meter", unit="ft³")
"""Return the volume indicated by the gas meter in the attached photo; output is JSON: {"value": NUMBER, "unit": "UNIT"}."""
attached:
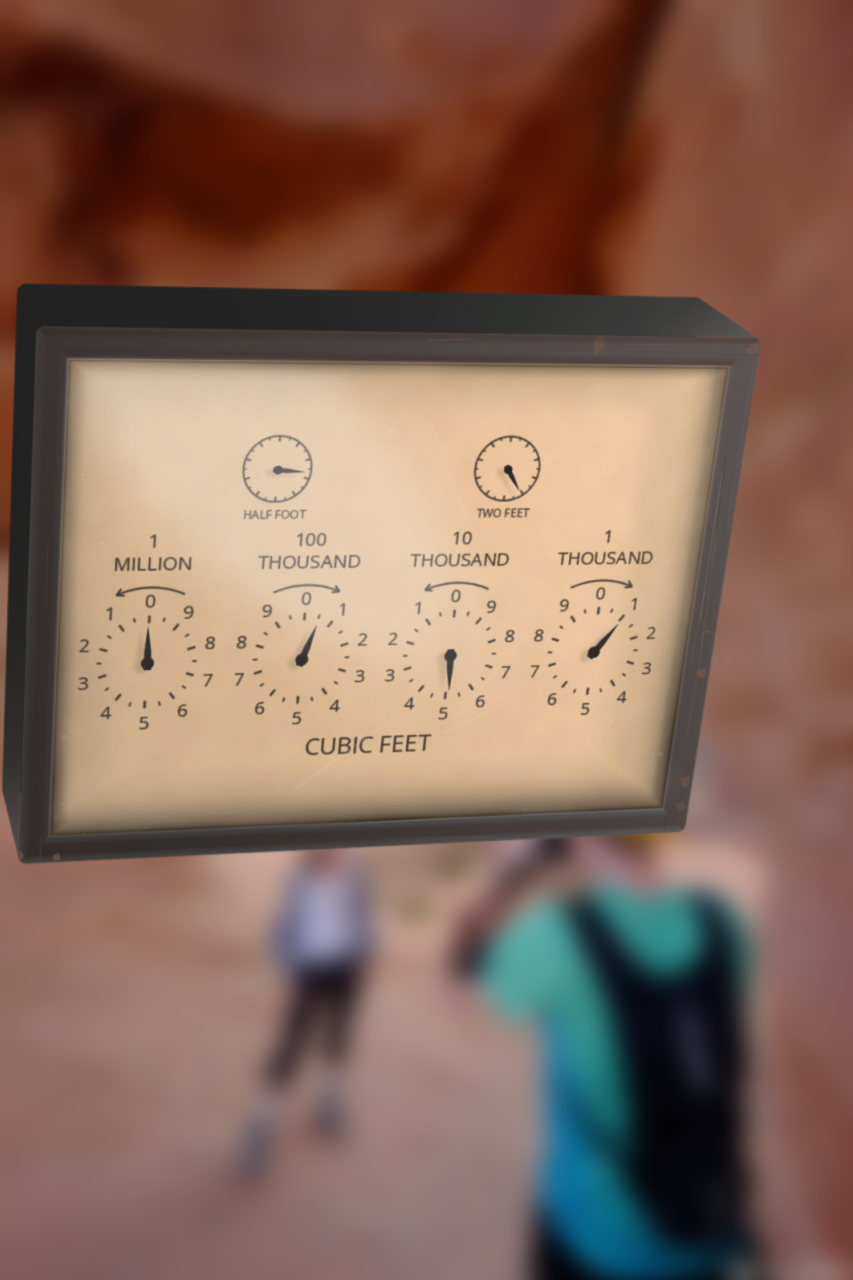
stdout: {"value": 5100, "unit": "ft³"}
